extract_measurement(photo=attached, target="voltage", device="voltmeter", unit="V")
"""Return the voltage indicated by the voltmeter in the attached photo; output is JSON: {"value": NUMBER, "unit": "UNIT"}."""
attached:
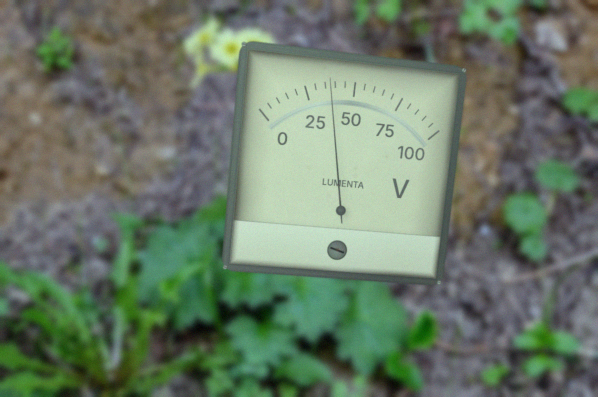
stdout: {"value": 37.5, "unit": "V"}
